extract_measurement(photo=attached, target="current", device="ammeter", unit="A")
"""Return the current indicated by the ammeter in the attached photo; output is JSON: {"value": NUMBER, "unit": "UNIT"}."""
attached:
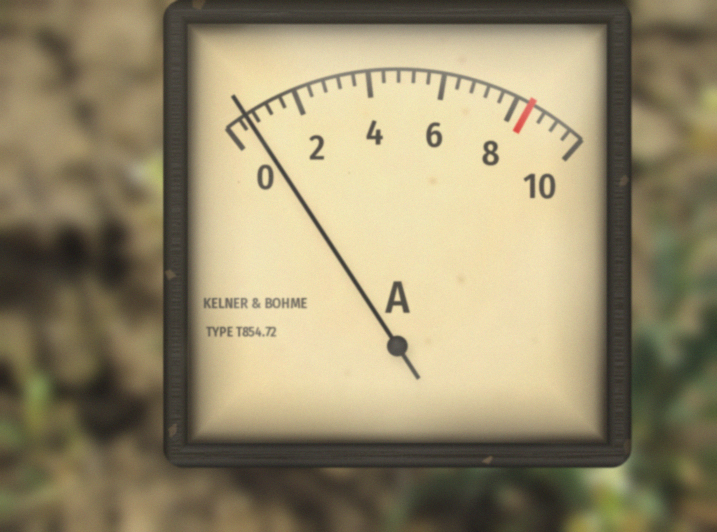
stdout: {"value": 0.6, "unit": "A"}
